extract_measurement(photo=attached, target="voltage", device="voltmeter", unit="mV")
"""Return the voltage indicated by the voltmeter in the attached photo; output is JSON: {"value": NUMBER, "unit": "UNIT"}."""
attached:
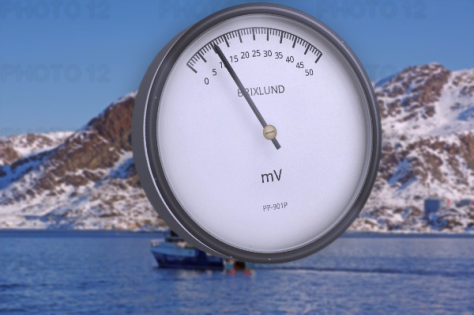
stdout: {"value": 10, "unit": "mV"}
